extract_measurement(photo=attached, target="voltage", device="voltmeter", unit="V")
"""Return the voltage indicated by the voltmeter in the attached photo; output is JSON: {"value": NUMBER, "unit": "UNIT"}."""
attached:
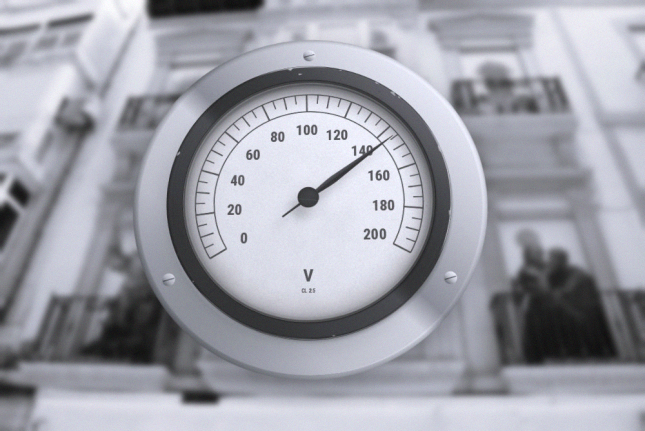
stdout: {"value": 145, "unit": "V"}
